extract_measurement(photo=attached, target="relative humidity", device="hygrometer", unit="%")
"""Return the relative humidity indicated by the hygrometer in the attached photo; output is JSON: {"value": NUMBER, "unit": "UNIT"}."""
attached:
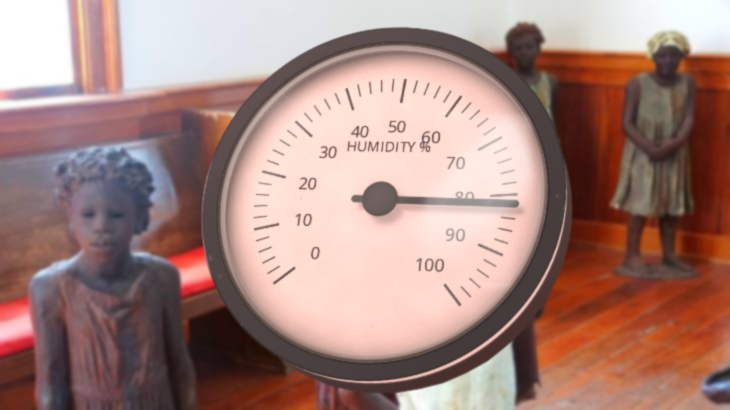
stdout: {"value": 82, "unit": "%"}
